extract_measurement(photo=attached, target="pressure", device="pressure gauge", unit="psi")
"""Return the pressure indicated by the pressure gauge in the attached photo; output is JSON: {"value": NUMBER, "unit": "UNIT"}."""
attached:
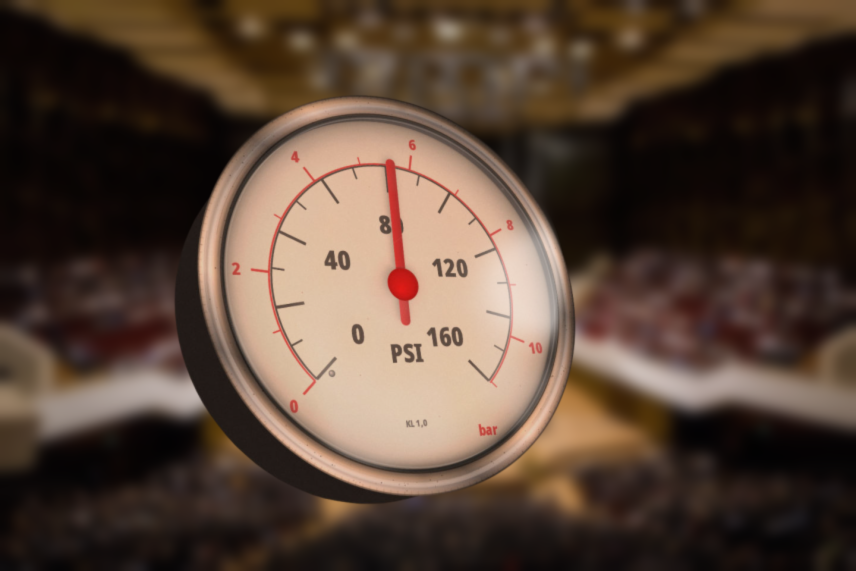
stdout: {"value": 80, "unit": "psi"}
